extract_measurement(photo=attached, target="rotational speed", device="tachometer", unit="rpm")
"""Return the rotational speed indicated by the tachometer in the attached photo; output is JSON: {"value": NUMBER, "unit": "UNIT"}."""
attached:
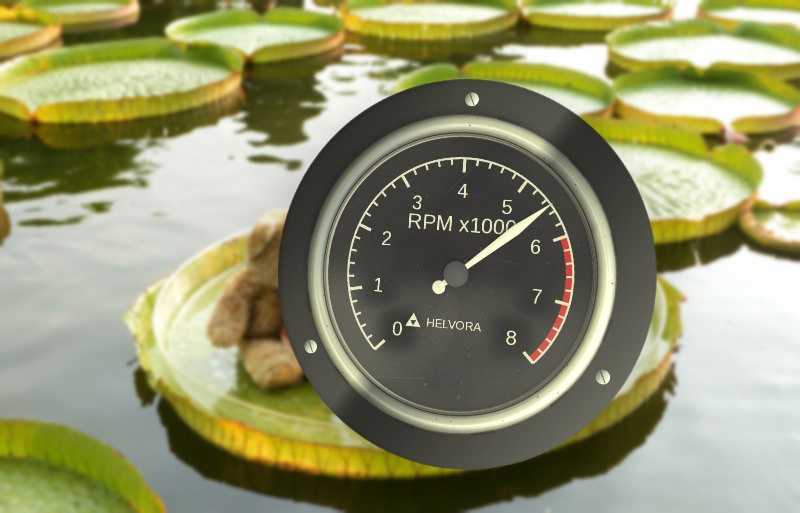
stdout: {"value": 5500, "unit": "rpm"}
